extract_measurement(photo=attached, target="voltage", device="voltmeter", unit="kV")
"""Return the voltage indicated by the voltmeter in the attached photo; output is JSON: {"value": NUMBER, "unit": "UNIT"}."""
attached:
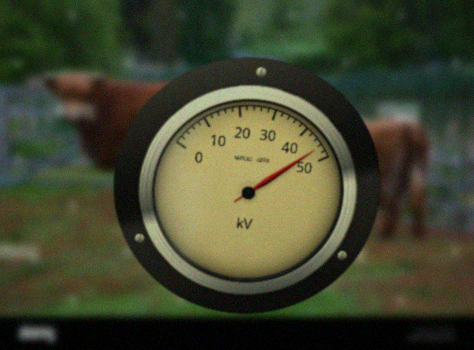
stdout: {"value": 46, "unit": "kV"}
